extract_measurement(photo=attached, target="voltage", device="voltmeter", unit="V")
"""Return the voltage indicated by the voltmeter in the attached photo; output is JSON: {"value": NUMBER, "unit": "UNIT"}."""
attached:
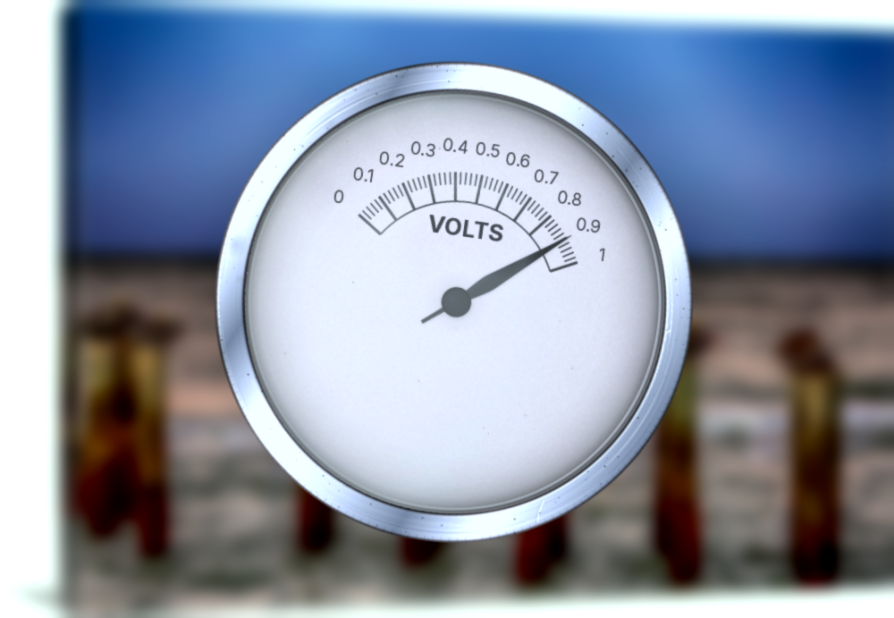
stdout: {"value": 0.9, "unit": "V"}
